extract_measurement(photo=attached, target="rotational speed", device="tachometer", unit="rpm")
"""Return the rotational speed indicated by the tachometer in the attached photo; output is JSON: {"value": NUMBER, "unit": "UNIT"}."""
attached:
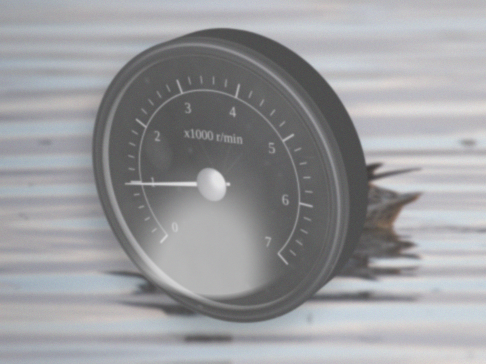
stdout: {"value": 1000, "unit": "rpm"}
